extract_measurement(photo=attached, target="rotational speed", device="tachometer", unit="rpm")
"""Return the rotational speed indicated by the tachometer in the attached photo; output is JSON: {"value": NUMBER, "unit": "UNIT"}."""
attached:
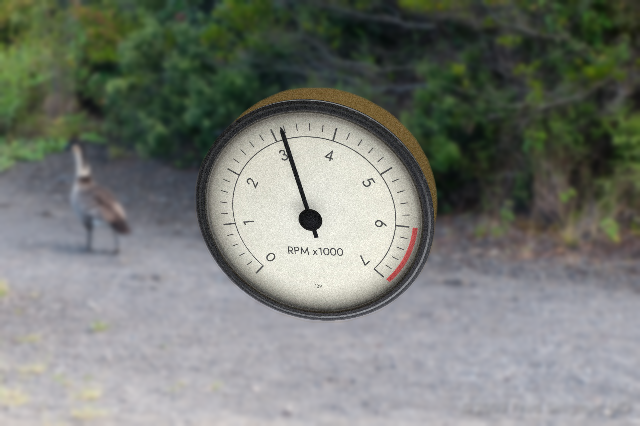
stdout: {"value": 3200, "unit": "rpm"}
